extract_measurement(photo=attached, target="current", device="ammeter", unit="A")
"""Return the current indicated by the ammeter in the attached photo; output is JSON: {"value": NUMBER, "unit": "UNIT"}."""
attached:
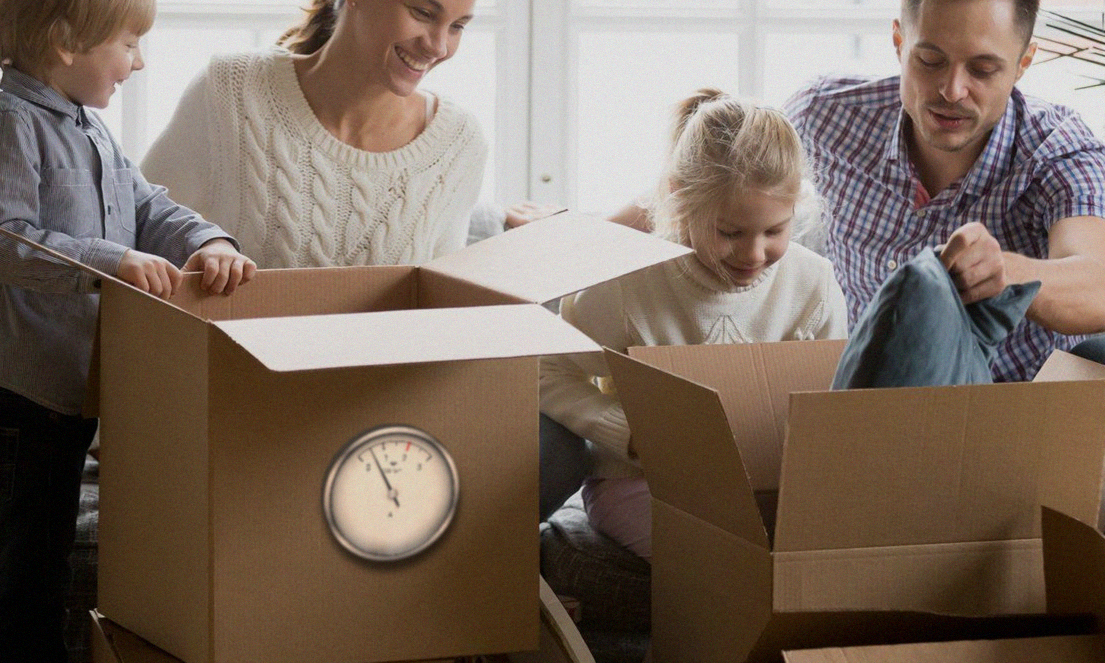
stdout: {"value": 0.5, "unit": "A"}
